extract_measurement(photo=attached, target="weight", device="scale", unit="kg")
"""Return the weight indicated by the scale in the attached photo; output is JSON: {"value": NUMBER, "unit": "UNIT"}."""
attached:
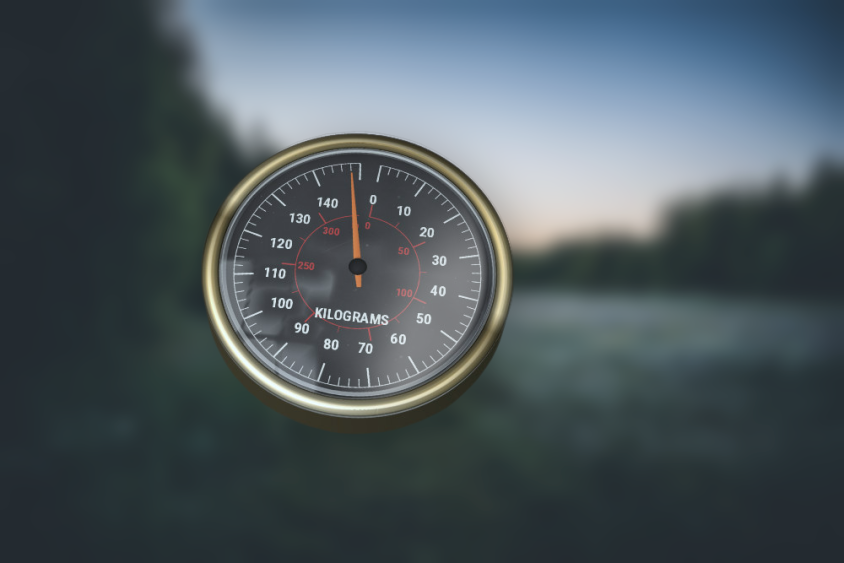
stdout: {"value": 148, "unit": "kg"}
